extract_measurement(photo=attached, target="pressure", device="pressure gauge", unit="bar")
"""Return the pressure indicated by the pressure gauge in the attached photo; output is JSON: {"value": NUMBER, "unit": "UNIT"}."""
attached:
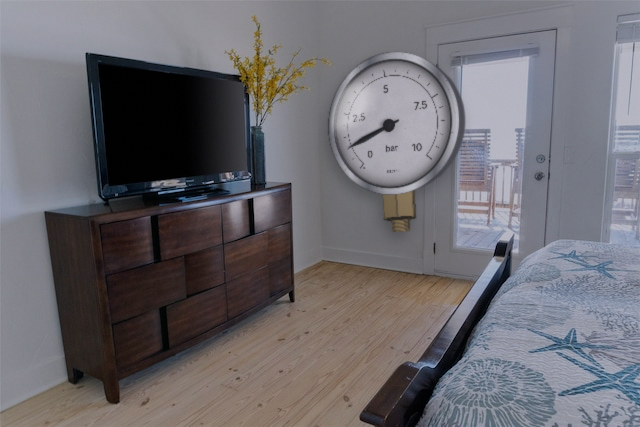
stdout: {"value": 1, "unit": "bar"}
